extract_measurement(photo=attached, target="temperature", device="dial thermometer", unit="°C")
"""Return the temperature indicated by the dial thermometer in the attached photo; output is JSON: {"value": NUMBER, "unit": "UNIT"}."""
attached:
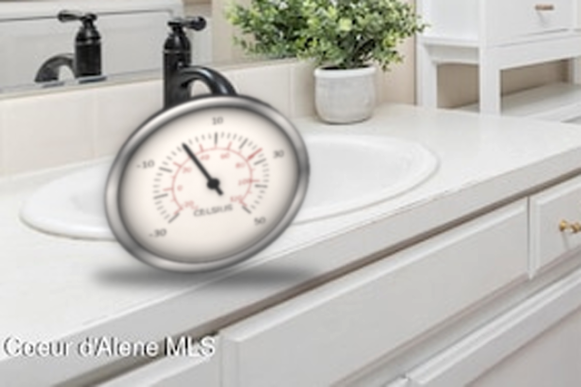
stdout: {"value": 0, "unit": "°C"}
